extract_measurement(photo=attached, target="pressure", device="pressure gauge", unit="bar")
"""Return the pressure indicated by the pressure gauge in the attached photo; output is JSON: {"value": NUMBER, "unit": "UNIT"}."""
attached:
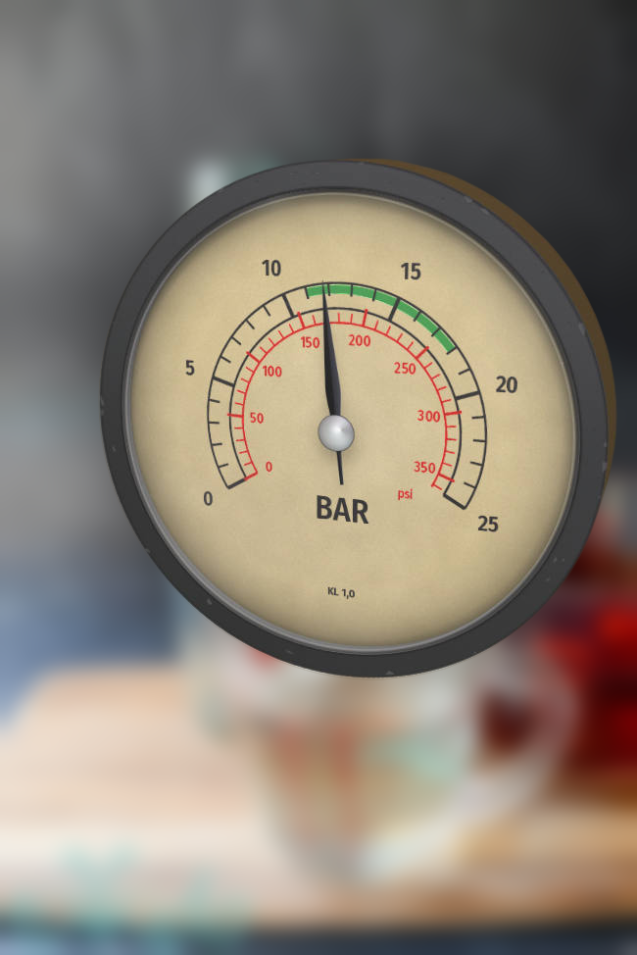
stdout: {"value": 12, "unit": "bar"}
